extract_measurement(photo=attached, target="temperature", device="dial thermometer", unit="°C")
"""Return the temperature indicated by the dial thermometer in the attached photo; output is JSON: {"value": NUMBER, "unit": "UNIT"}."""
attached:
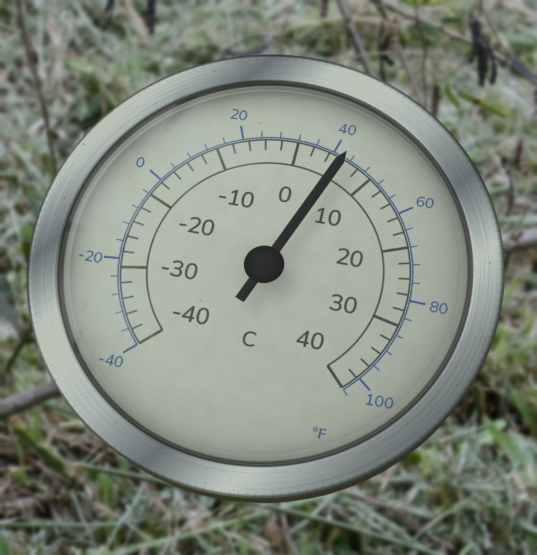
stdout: {"value": 6, "unit": "°C"}
